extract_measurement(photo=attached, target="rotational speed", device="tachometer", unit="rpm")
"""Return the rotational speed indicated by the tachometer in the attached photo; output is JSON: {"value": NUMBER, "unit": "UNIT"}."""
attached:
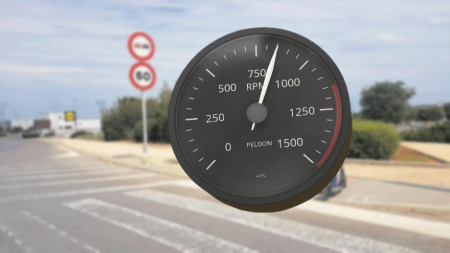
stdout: {"value": 850, "unit": "rpm"}
